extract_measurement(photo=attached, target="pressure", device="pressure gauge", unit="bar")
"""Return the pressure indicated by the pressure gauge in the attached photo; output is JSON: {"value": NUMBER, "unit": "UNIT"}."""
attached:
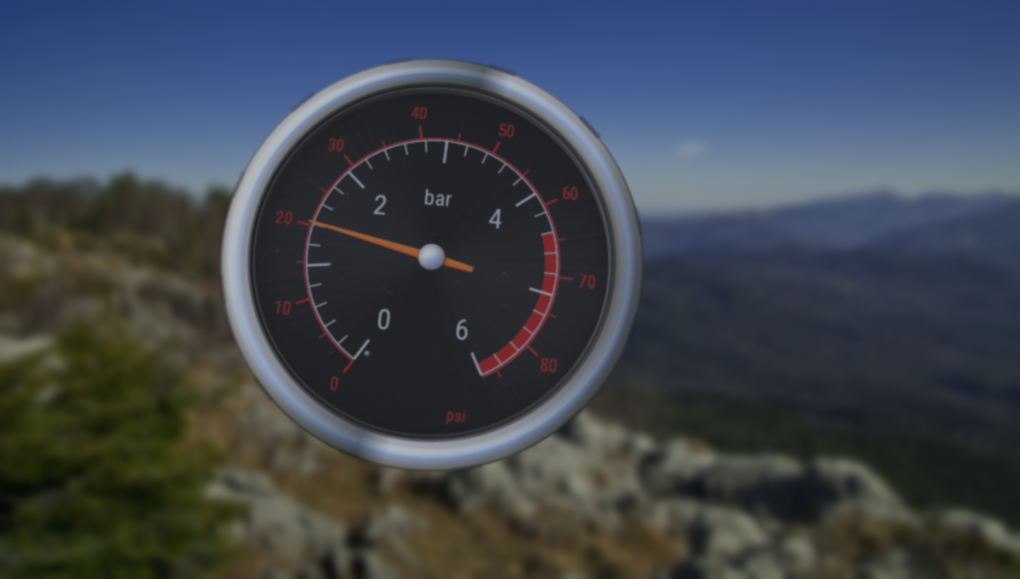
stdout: {"value": 1.4, "unit": "bar"}
